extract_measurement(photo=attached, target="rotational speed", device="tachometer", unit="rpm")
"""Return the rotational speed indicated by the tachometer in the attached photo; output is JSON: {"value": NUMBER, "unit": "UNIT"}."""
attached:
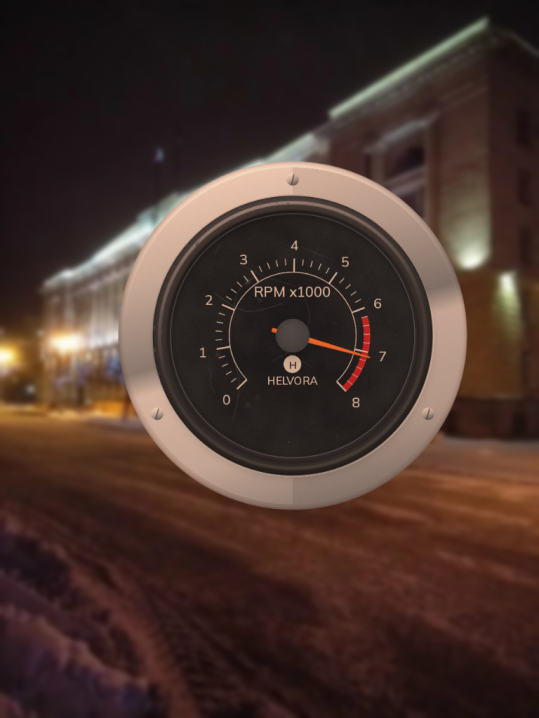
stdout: {"value": 7100, "unit": "rpm"}
